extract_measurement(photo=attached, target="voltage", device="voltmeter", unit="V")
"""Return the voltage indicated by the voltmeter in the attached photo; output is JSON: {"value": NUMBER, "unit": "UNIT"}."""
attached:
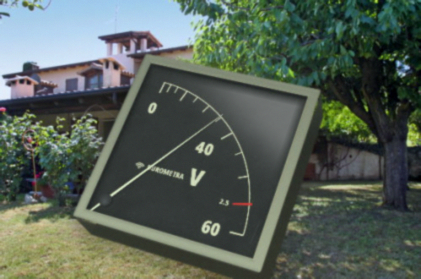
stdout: {"value": 35, "unit": "V"}
